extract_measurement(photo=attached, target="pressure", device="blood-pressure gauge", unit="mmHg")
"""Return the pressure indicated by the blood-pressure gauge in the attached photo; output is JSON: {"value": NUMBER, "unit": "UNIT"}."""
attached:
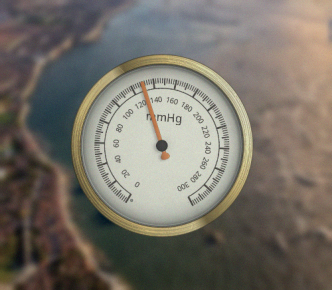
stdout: {"value": 130, "unit": "mmHg"}
